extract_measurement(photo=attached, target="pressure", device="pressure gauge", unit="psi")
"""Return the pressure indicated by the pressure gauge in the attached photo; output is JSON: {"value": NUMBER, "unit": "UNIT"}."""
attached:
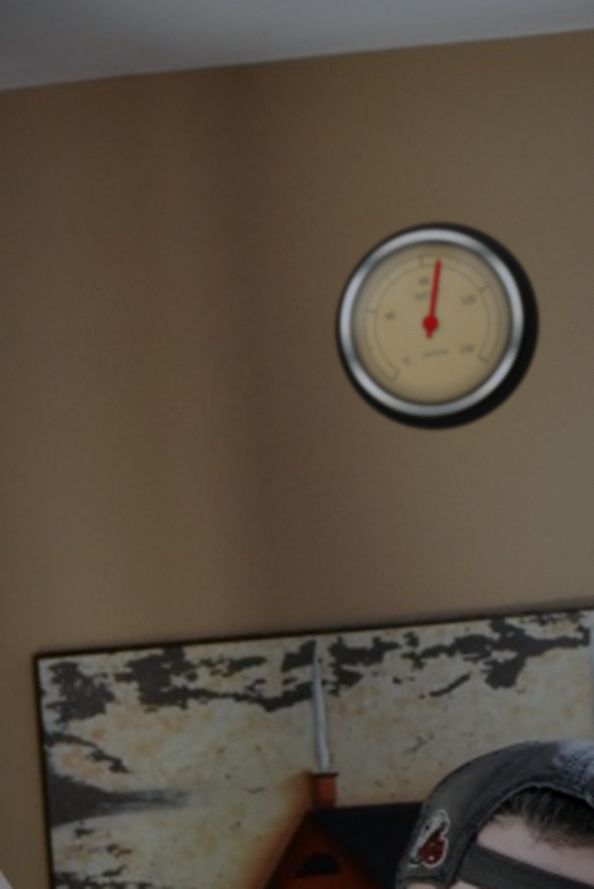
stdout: {"value": 90, "unit": "psi"}
